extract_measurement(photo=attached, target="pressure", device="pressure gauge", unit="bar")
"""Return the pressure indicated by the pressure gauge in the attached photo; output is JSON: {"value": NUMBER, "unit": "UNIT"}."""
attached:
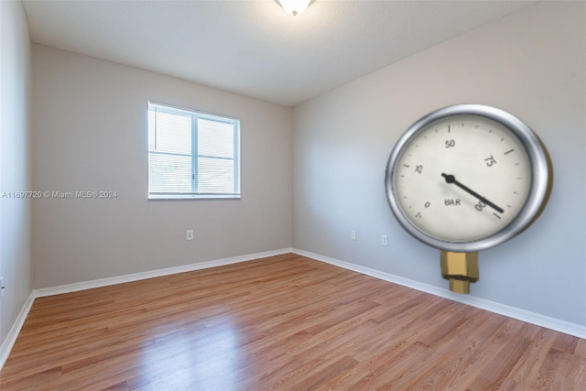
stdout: {"value": 97.5, "unit": "bar"}
